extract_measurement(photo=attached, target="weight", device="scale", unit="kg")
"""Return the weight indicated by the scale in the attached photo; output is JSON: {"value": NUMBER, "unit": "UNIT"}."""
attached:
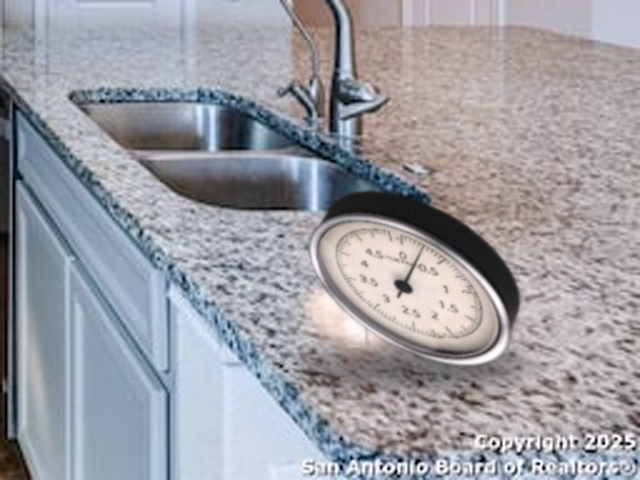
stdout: {"value": 0.25, "unit": "kg"}
